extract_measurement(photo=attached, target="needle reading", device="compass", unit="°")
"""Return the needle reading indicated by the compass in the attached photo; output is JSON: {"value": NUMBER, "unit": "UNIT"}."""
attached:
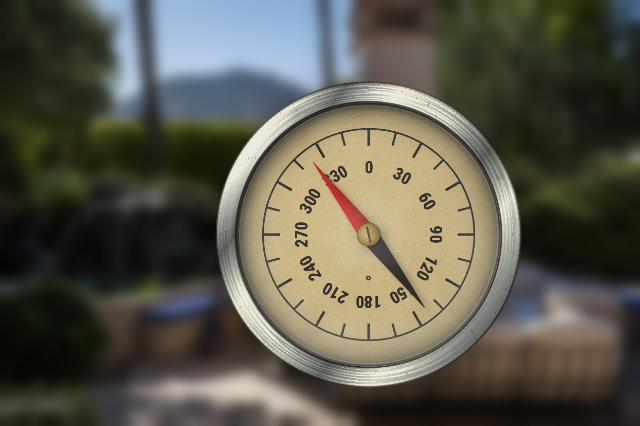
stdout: {"value": 322.5, "unit": "°"}
